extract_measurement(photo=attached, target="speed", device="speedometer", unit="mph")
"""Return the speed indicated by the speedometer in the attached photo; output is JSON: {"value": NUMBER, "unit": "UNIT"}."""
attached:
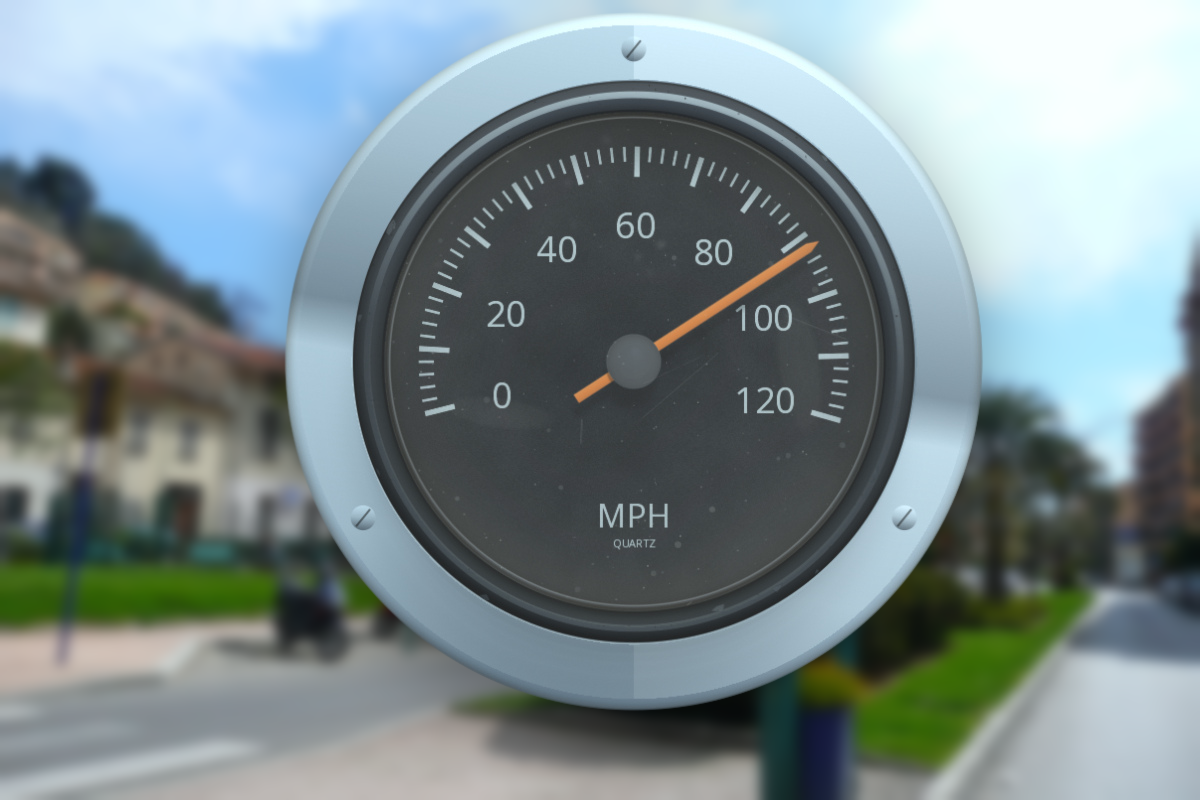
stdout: {"value": 92, "unit": "mph"}
